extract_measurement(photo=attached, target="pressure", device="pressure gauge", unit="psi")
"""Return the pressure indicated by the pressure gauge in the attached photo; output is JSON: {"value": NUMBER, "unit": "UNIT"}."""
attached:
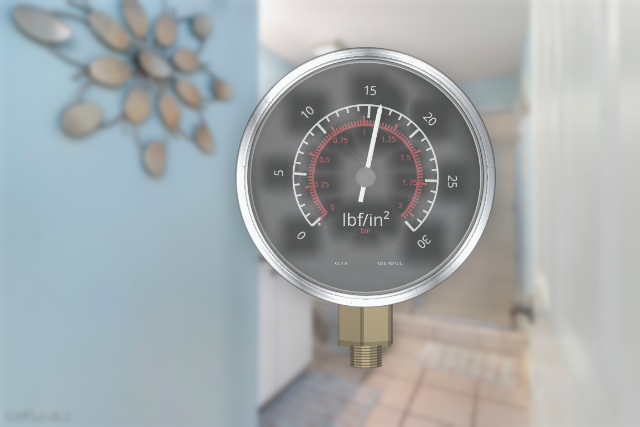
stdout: {"value": 16, "unit": "psi"}
